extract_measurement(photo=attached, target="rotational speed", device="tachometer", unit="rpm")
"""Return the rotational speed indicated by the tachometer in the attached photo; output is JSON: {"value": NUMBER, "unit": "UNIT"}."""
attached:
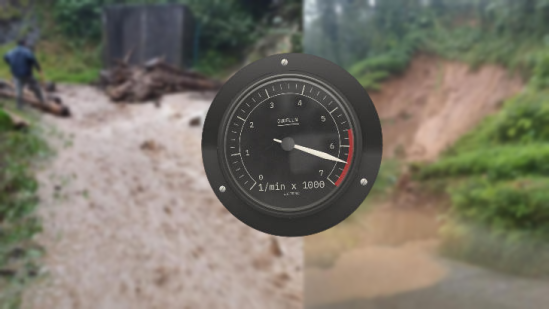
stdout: {"value": 6400, "unit": "rpm"}
